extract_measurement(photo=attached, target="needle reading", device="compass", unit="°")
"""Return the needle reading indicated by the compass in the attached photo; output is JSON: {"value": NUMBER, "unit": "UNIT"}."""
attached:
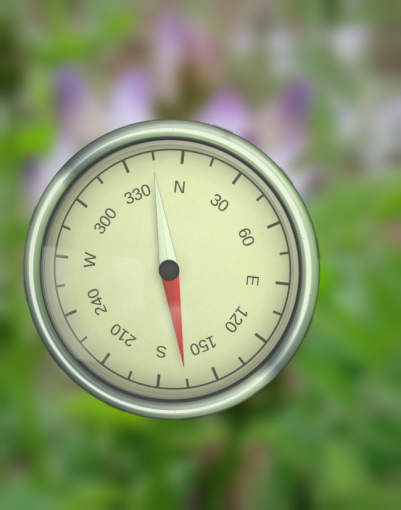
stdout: {"value": 165, "unit": "°"}
